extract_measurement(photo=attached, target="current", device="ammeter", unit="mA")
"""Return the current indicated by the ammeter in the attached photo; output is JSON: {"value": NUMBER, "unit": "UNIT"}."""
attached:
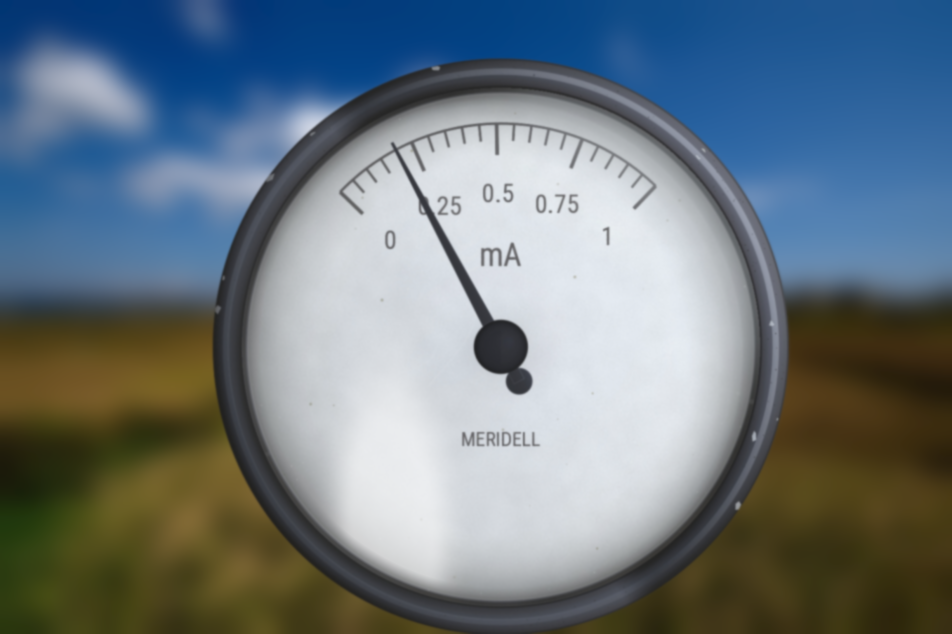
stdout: {"value": 0.2, "unit": "mA"}
